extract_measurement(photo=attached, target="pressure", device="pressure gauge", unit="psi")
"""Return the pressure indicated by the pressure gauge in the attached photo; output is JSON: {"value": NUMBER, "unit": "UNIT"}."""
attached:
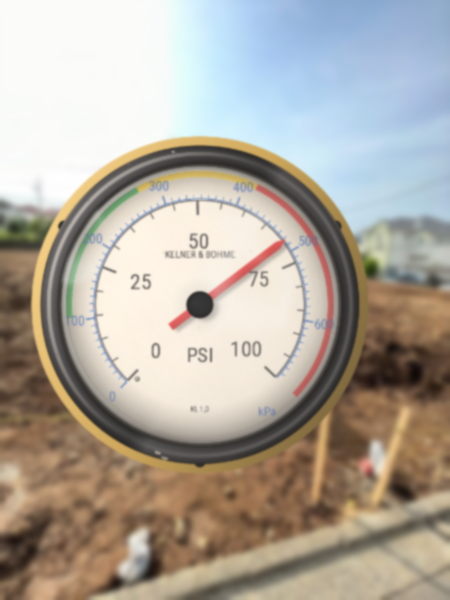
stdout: {"value": 70, "unit": "psi"}
